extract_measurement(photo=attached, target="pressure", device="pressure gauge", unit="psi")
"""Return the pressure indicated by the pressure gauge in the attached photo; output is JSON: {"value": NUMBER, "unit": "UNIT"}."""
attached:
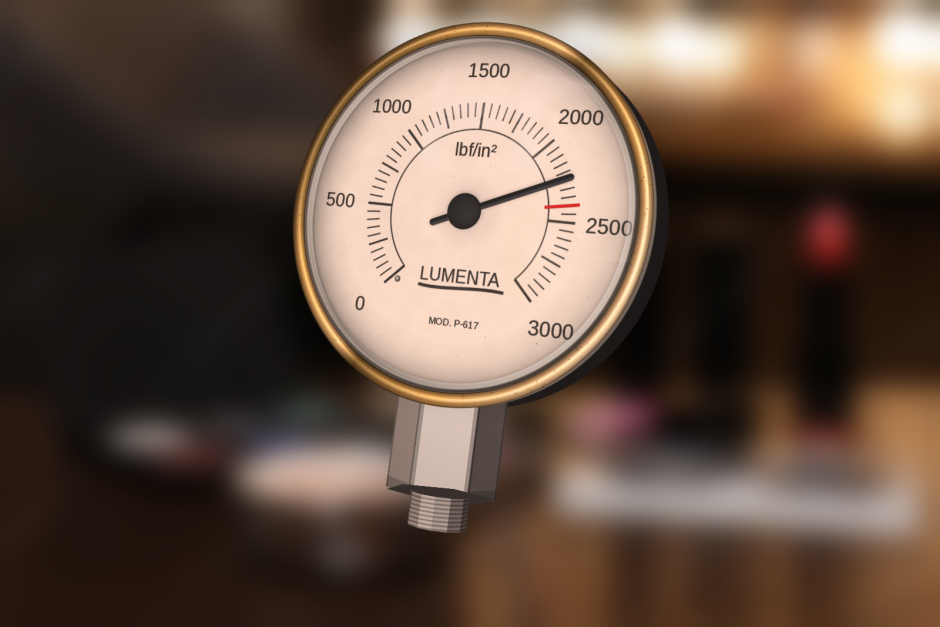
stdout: {"value": 2250, "unit": "psi"}
